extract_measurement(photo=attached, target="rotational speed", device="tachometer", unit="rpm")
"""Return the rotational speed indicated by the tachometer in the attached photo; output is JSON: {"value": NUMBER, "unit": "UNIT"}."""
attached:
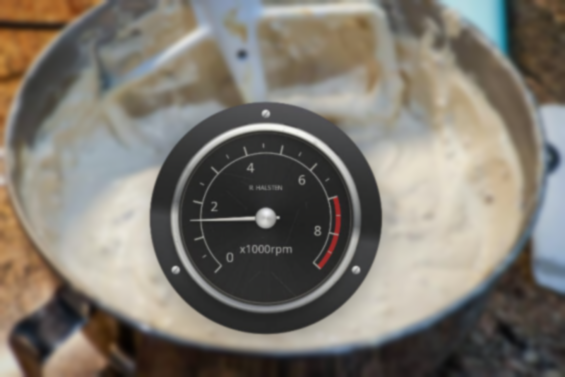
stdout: {"value": 1500, "unit": "rpm"}
